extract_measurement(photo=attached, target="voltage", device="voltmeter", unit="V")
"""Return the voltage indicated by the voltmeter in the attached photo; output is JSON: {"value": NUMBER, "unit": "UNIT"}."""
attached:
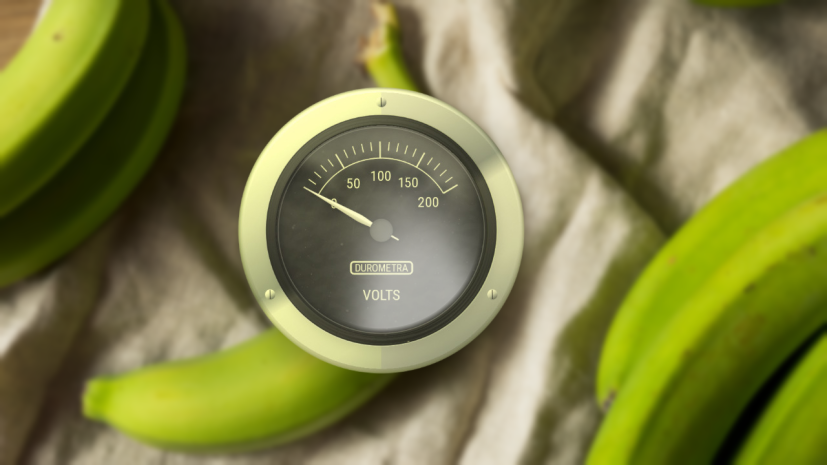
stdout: {"value": 0, "unit": "V"}
